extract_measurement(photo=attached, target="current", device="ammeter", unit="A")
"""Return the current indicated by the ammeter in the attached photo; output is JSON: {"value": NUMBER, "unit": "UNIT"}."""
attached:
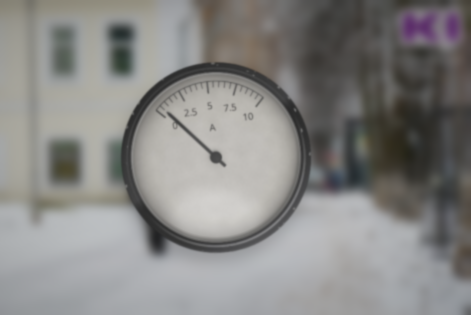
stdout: {"value": 0.5, "unit": "A"}
